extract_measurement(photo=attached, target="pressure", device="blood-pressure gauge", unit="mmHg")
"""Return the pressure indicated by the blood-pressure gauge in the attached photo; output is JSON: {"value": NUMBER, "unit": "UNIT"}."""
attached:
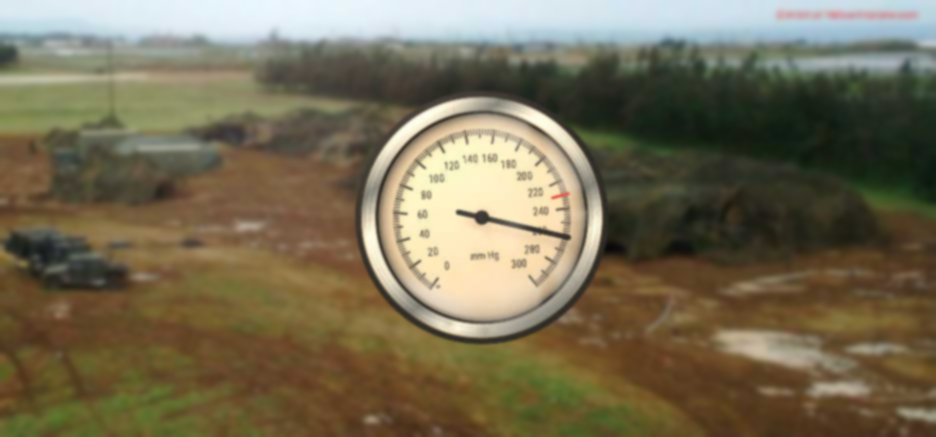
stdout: {"value": 260, "unit": "mmHg"}
